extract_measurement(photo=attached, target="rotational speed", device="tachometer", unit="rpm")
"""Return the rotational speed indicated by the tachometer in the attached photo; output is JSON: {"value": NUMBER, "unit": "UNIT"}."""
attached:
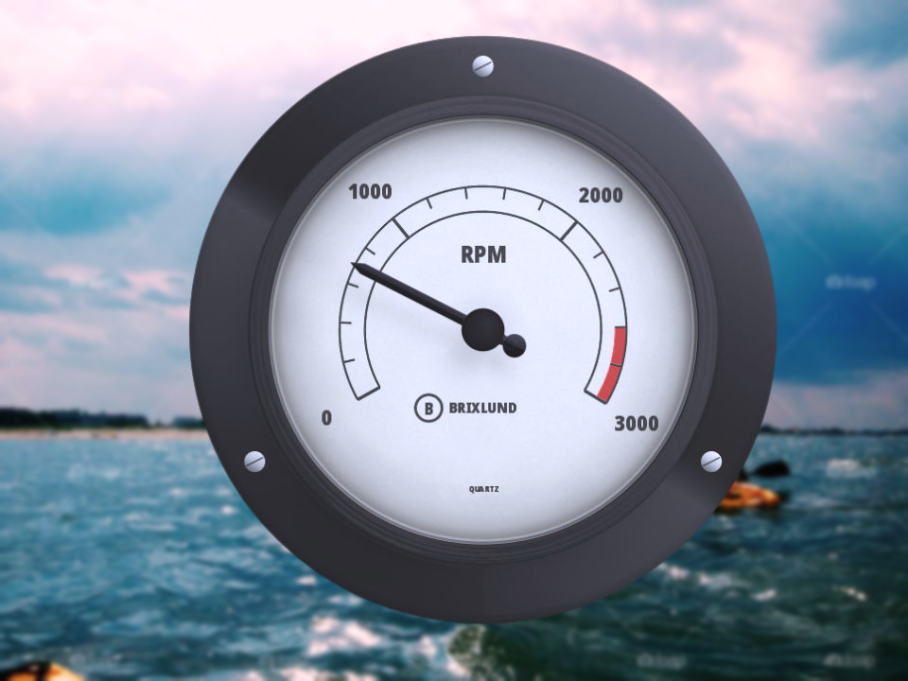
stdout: {"value": 700, "unit": "rpm"}
